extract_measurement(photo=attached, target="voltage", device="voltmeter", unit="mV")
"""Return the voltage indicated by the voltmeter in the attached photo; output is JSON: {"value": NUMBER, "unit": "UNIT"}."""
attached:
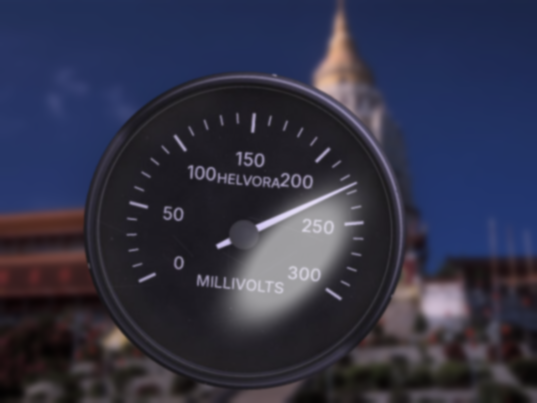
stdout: {"value": 225, "unit": "mV"}
